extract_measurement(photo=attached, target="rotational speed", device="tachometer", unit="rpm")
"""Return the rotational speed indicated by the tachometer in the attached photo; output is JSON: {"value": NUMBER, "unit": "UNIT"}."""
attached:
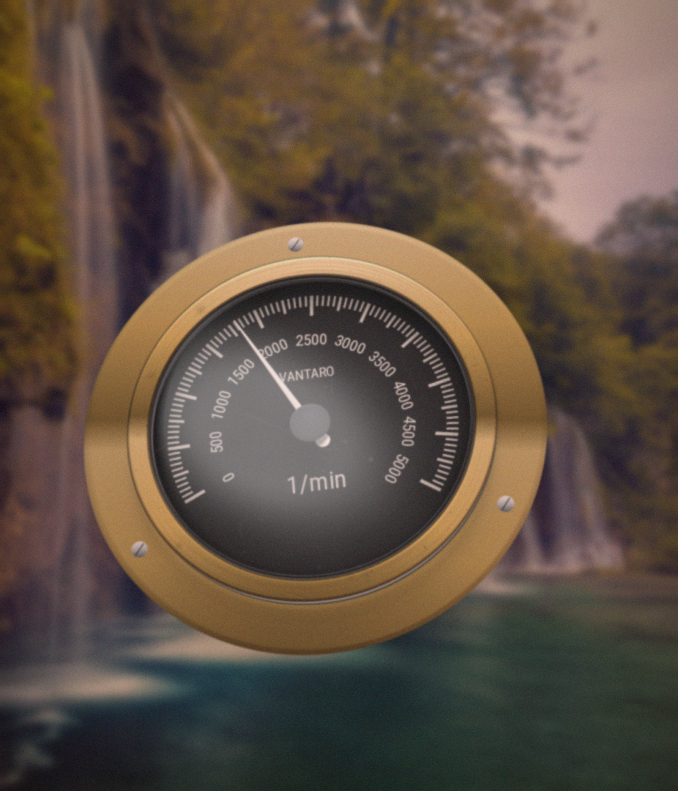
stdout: {"value": 1800, "unit": "rpm"}
